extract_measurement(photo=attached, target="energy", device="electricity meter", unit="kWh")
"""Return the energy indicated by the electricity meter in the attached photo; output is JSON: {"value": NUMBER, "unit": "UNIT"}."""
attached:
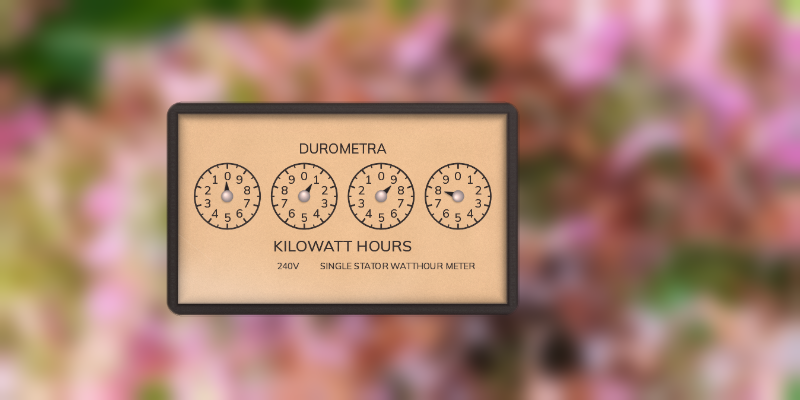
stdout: {"value": 88, "unit": "kWh"}
